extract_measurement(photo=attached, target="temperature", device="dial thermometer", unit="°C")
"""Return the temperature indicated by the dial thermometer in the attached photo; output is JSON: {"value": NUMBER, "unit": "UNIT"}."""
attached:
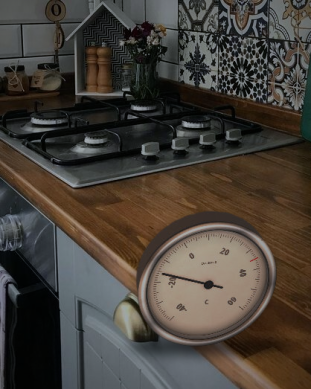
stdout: {"value": -15, "unit": "°C"}
